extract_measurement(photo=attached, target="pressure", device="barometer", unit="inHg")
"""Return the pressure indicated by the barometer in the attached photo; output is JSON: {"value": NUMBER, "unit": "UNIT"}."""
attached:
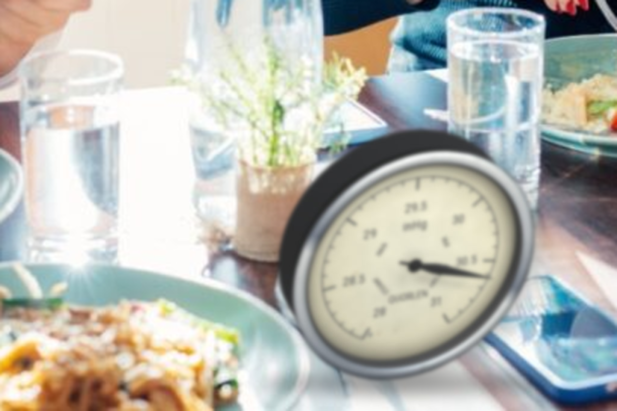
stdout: {"value": 30.6, "unit": "inHg"}
